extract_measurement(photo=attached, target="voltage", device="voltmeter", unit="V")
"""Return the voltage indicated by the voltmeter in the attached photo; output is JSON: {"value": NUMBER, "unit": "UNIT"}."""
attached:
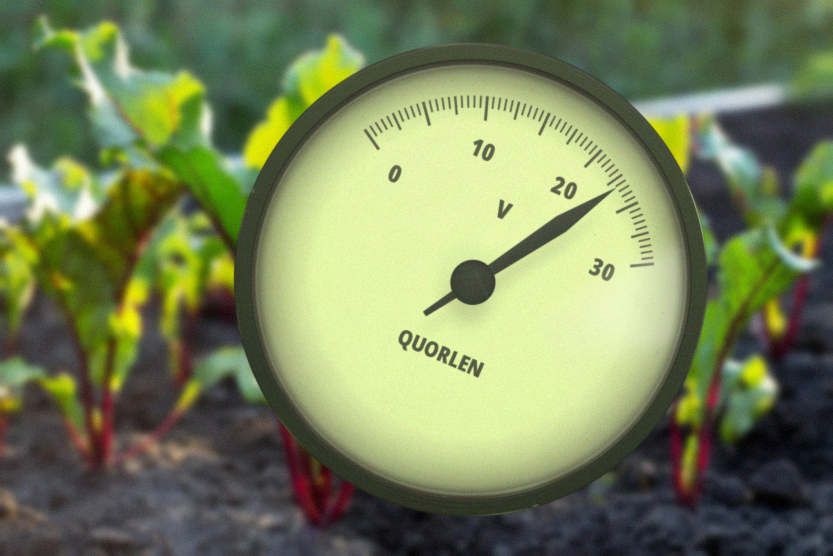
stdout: {"value": 23, "unit": "V"}
